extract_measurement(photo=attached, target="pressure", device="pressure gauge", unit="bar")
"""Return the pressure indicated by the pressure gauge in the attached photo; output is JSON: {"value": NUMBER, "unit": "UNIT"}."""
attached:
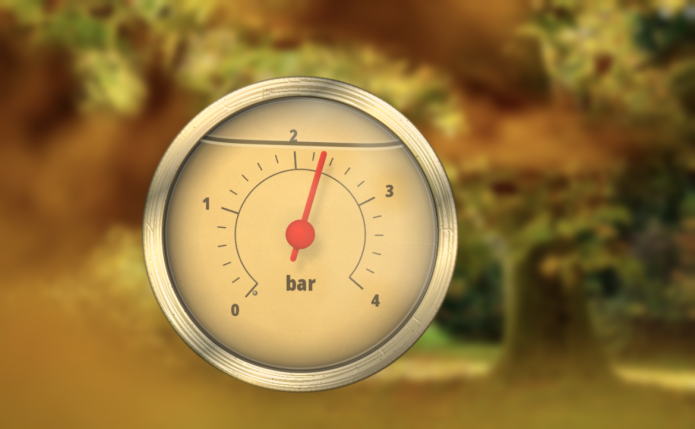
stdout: {"value": 2.3, "unit": "bar"}
